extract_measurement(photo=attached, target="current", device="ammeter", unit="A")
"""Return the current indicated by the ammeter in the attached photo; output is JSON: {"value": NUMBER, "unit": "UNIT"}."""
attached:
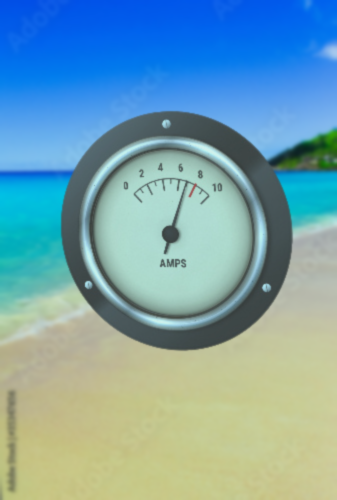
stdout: {"value": 7, "unit": "A"}
